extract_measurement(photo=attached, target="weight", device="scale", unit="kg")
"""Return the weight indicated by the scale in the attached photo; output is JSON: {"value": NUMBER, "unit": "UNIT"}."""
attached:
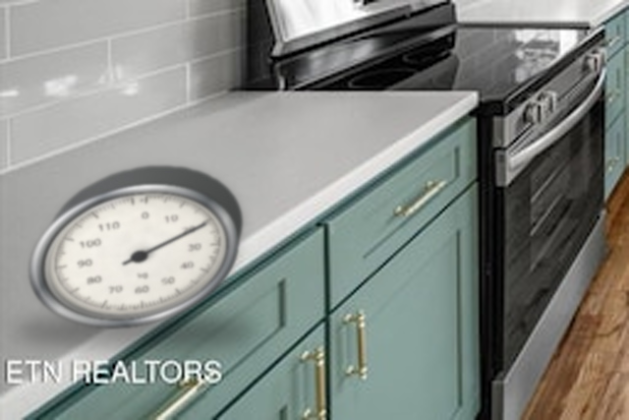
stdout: {"value": 20, "unit": "kg"}
